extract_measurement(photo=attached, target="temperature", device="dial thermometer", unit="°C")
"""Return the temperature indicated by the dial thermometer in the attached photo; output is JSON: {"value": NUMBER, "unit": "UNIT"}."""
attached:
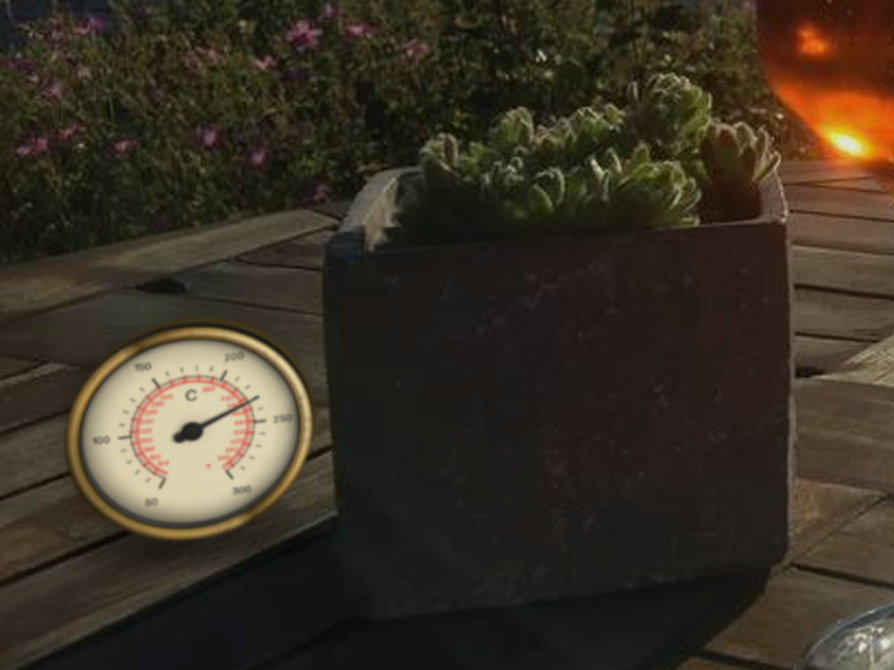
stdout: {"value": 230, "unit": "°C"}
